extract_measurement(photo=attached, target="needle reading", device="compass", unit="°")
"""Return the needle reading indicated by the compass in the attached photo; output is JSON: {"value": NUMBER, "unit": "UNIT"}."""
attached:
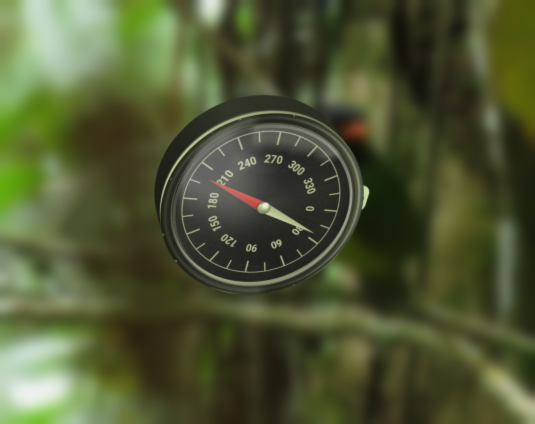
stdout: {"value": 202.5, "unit": "°"}
